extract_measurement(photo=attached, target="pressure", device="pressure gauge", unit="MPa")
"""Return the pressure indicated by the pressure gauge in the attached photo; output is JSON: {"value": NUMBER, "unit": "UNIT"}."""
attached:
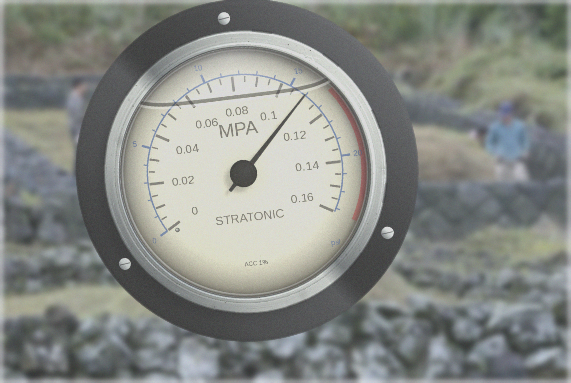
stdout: {"value": 0.11, "unit": "MPa"}
